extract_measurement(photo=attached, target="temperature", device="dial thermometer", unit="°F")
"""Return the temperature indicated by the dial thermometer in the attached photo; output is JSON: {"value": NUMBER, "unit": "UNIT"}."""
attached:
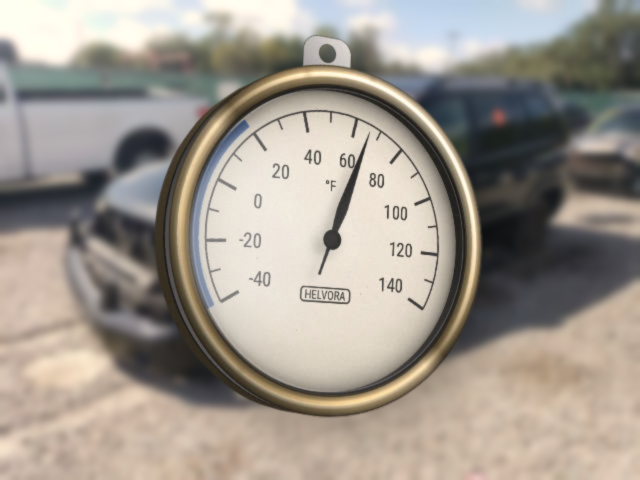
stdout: {"value": 65, "unit": "°F"}
